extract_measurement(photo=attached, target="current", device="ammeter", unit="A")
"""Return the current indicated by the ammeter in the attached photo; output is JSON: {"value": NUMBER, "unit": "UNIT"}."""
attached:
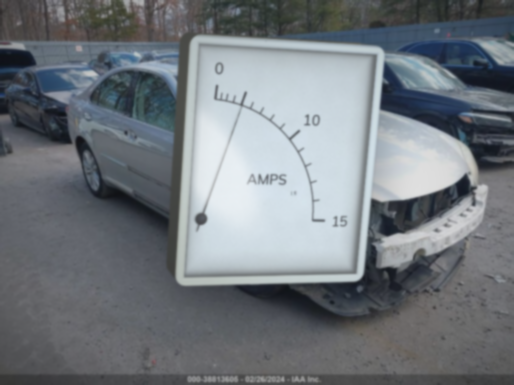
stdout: {"value": 5, "unit": "A"}
